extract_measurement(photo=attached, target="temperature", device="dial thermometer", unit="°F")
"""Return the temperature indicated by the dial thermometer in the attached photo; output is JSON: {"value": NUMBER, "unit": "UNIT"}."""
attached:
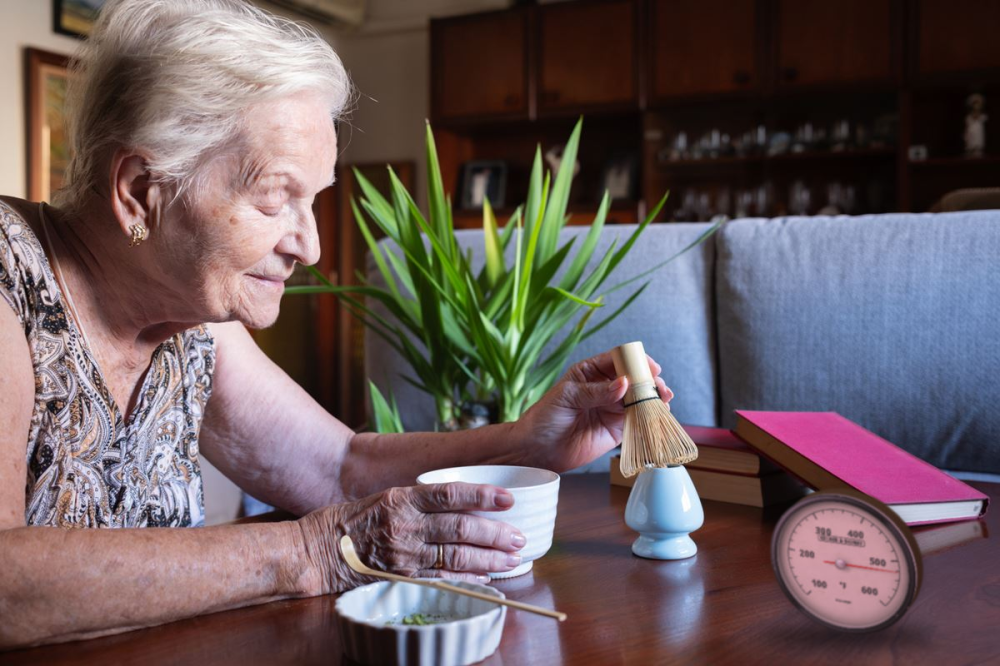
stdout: {"value": 520, "unit": "°F"}
